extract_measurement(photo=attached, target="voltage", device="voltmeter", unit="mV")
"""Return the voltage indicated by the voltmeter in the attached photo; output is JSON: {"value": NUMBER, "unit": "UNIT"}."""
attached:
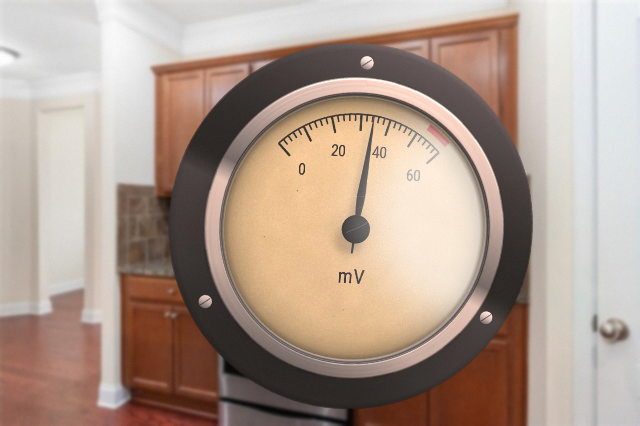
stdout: {"value": 34, "unit": "mV"}
